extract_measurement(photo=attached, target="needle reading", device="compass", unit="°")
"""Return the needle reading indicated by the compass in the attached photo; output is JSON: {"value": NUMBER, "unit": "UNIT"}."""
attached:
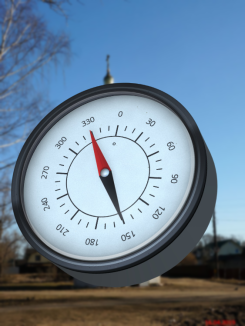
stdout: {"value": 330, "unit": "°"}
